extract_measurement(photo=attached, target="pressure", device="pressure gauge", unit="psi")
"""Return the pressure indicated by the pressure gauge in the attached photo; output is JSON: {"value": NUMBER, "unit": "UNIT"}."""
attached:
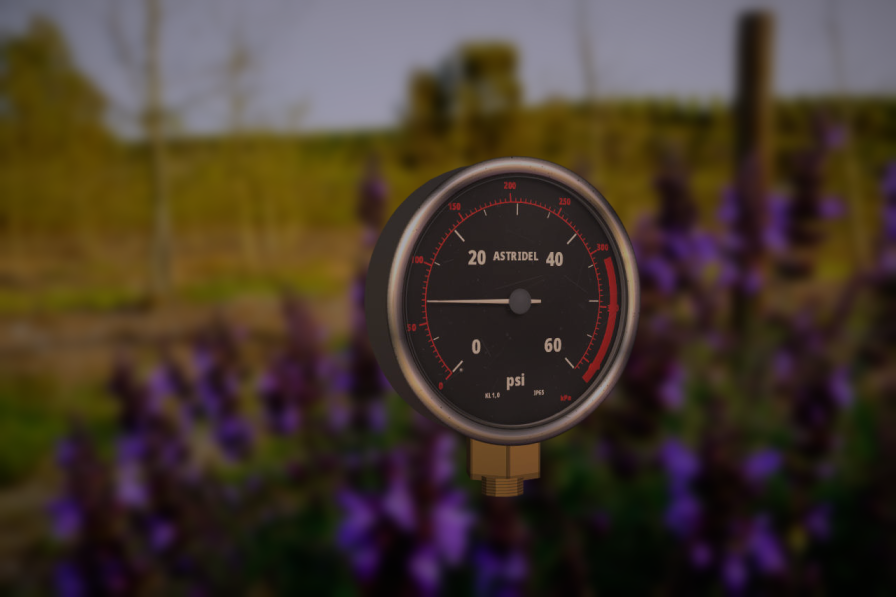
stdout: {"value": 10, "unit": "psi"}
